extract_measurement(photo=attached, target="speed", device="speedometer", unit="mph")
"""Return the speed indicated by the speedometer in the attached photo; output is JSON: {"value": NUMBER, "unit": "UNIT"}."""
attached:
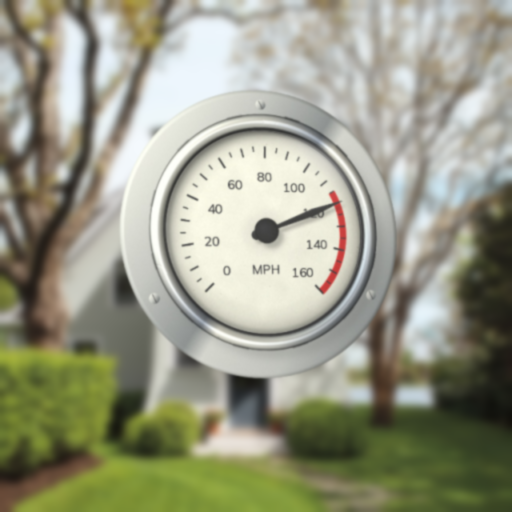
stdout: {"value": 120, "unit": "mph"}
